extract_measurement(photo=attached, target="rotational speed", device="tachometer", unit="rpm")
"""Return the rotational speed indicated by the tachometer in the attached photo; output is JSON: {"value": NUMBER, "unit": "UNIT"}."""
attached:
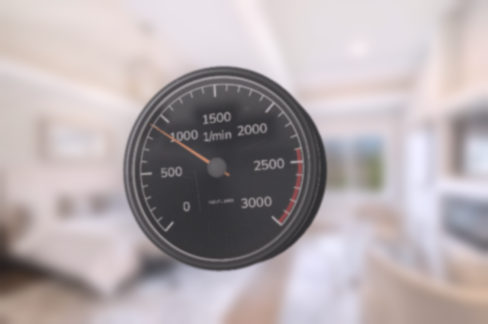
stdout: {"value": 900, "unit": "rpm"}
